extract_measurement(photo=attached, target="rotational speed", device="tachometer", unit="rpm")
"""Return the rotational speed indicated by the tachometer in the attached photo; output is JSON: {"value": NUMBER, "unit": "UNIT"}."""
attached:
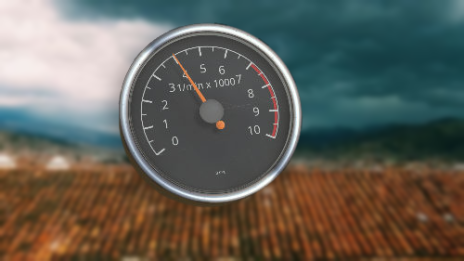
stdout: {"value": 4000, "unit": "rpm"}
